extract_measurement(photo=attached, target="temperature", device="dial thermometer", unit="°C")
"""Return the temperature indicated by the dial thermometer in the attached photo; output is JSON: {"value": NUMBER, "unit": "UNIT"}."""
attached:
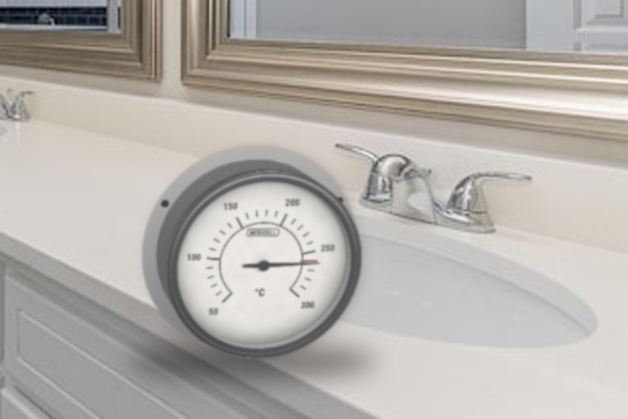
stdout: {"value": 260, "unit": "°C"}
